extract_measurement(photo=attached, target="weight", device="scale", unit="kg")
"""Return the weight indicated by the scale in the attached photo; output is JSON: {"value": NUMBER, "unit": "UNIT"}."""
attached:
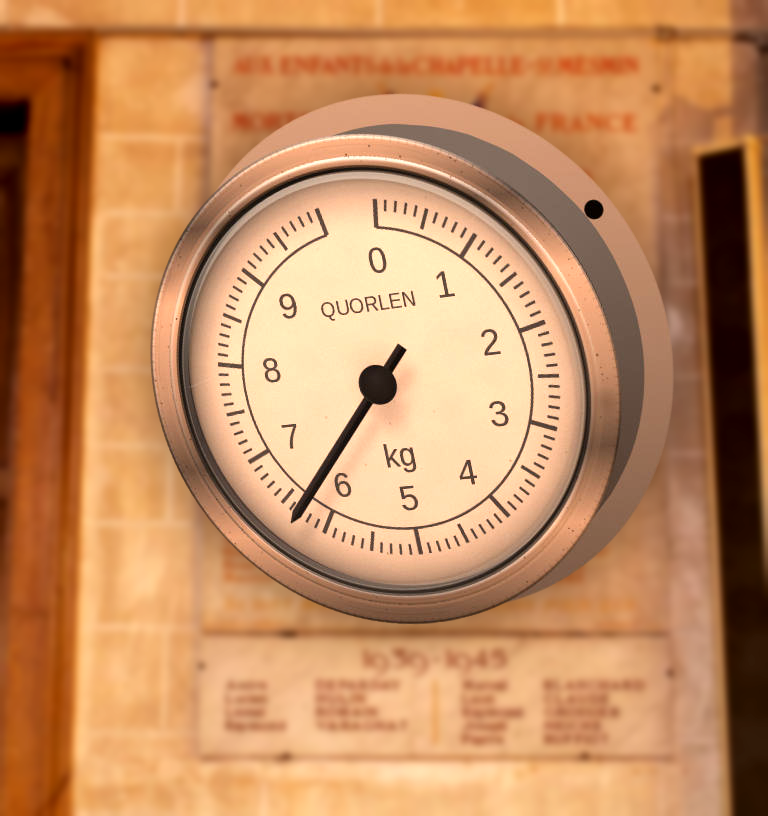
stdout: {"value": 6.3, "unit": "kg"}
